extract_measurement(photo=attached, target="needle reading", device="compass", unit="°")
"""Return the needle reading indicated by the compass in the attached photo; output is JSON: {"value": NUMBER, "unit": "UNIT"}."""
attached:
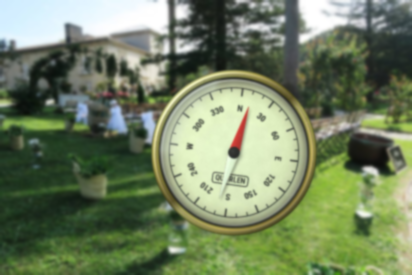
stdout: {"value": 10, "unit": "°"}
